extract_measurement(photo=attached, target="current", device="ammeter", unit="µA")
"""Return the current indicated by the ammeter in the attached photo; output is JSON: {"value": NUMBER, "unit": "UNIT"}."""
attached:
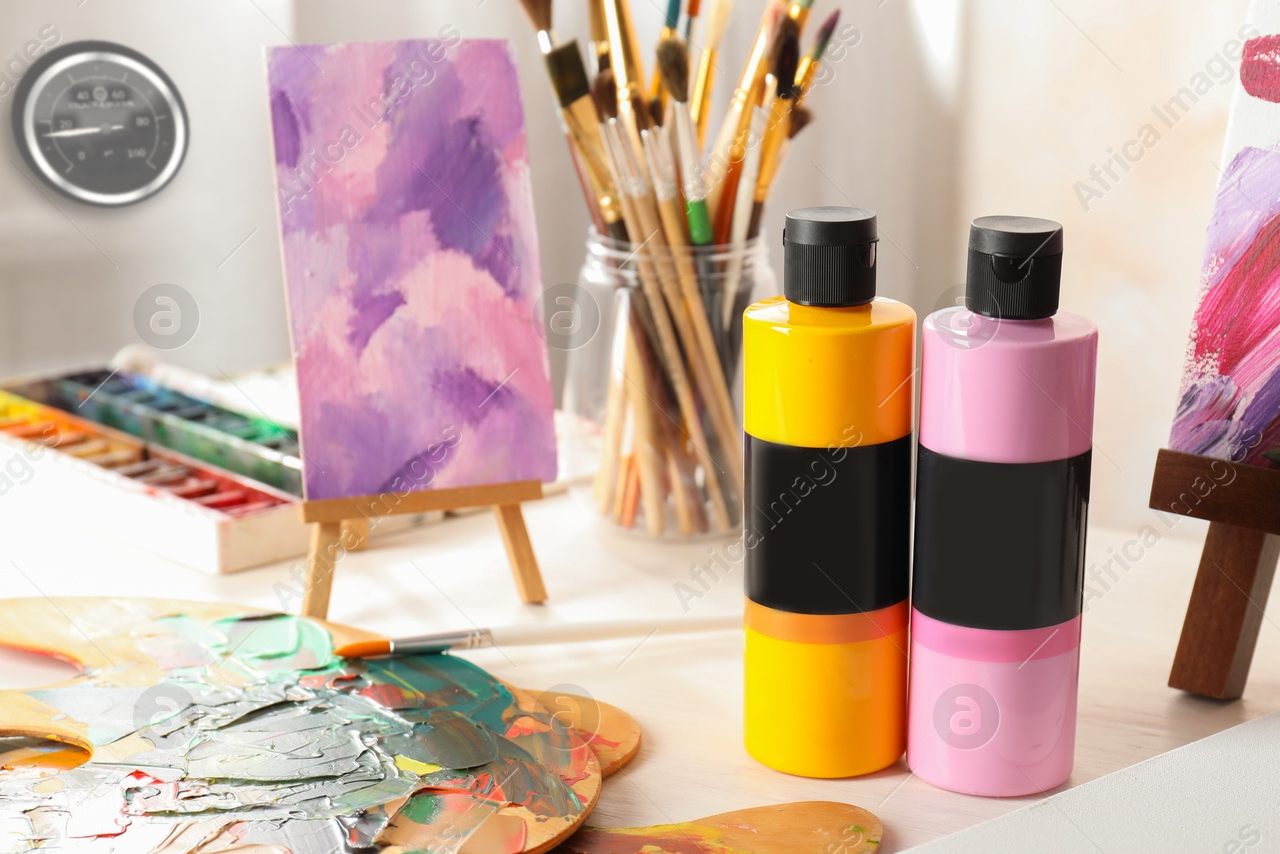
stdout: {"value": 15, "unit": "µA"}
